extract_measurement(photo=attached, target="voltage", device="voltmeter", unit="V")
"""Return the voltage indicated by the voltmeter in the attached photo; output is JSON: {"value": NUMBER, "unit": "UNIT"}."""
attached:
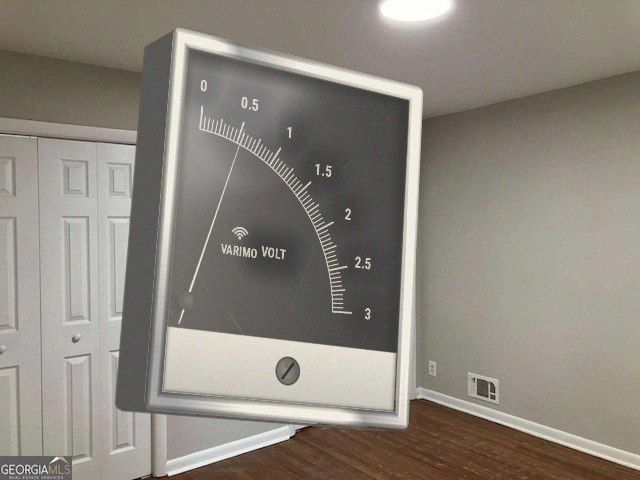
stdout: {"value": 0.5, "unit": "V"}
